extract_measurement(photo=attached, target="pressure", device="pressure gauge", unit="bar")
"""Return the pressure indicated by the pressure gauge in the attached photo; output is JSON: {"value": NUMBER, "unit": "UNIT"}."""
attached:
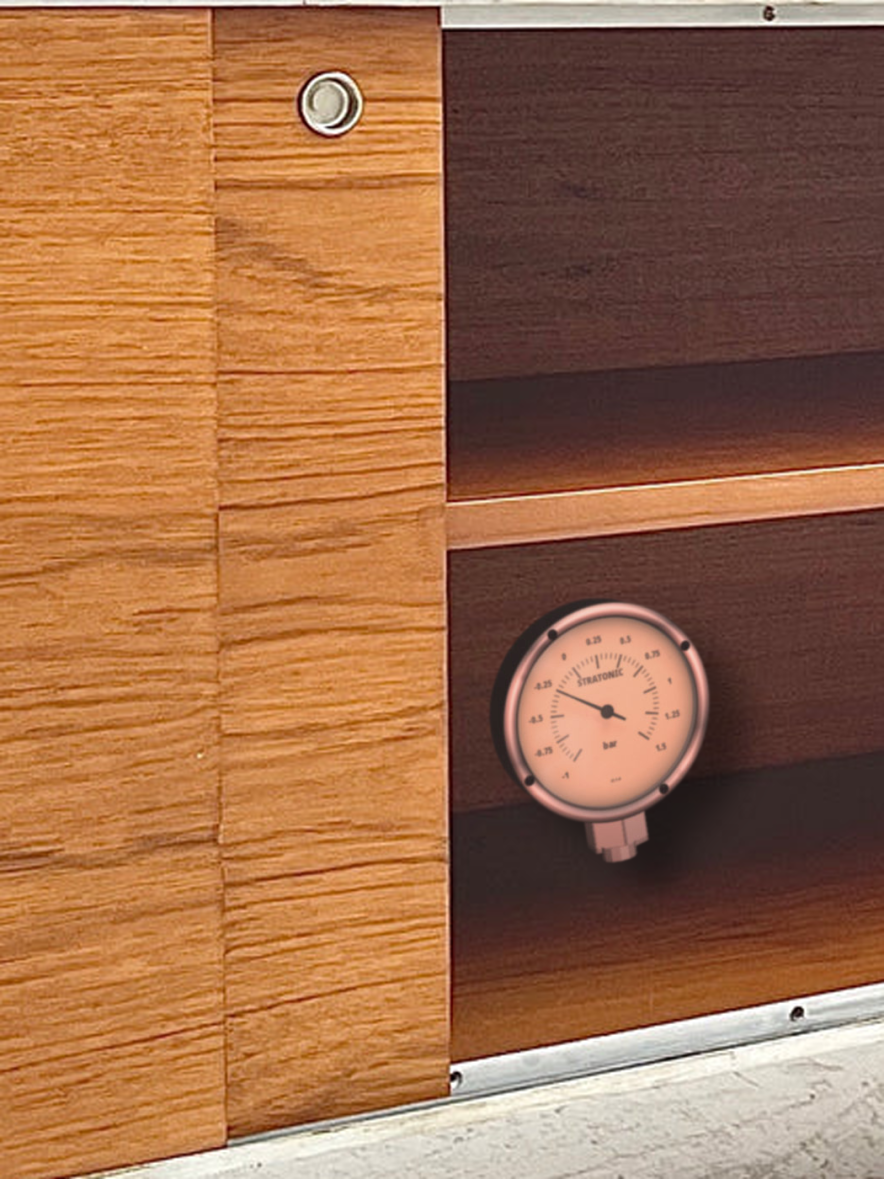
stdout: {"value": -0.25, "unit": "bar"}
